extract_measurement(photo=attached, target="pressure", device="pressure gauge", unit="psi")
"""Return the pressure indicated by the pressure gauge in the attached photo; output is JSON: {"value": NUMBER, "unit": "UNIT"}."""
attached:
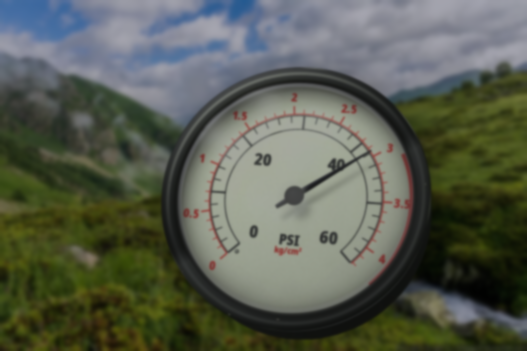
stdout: {"value": 42, "unit": "psi"}
